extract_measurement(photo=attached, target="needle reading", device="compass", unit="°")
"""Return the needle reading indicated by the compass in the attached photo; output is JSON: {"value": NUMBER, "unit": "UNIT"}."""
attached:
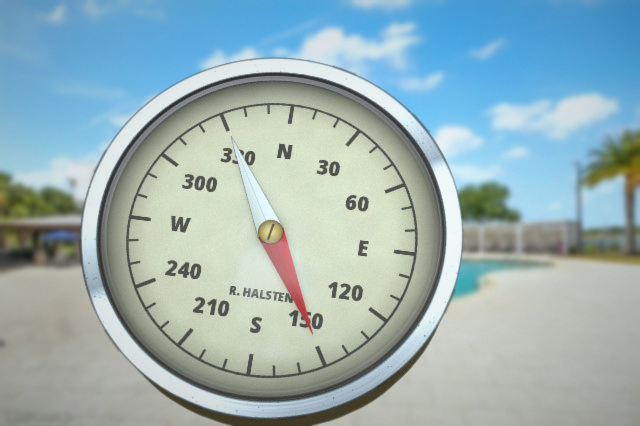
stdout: {"value": 150, "unit": "°"}
